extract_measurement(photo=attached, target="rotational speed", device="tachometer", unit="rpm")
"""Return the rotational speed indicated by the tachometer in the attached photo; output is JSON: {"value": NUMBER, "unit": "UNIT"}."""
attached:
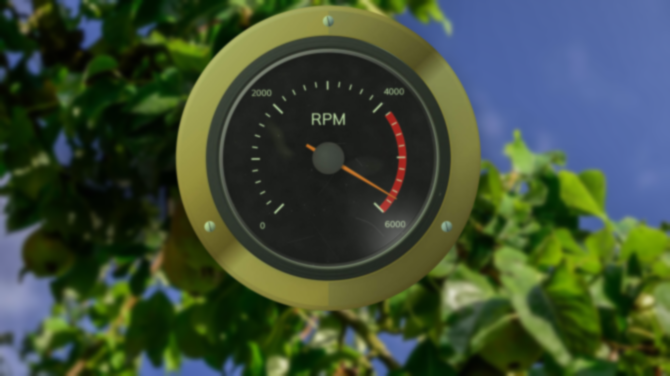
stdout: {"value": 5700, "unit": "rpm"}
